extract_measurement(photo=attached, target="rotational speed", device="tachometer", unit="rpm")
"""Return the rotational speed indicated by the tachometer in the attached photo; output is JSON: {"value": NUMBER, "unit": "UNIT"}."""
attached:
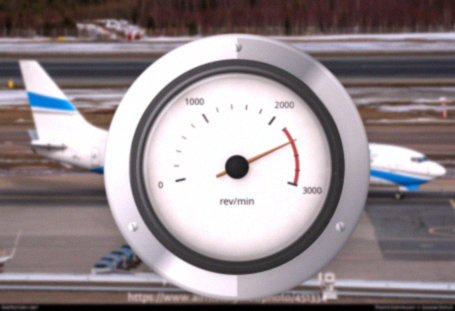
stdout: {"value": 2400, "unit": "rpm"}
